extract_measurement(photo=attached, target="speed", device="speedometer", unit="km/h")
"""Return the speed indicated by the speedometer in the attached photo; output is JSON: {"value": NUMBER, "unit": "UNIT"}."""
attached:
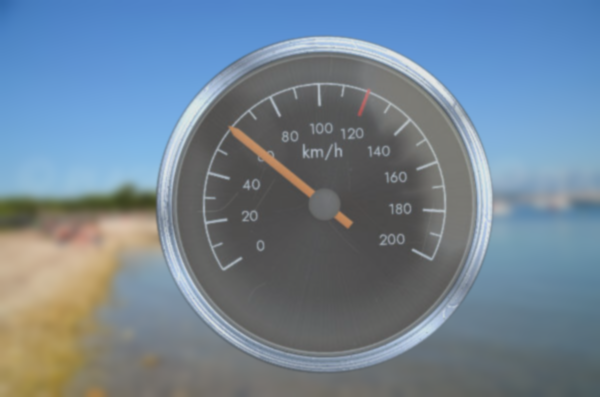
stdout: {"value": 60, "unit": "km/h"}
